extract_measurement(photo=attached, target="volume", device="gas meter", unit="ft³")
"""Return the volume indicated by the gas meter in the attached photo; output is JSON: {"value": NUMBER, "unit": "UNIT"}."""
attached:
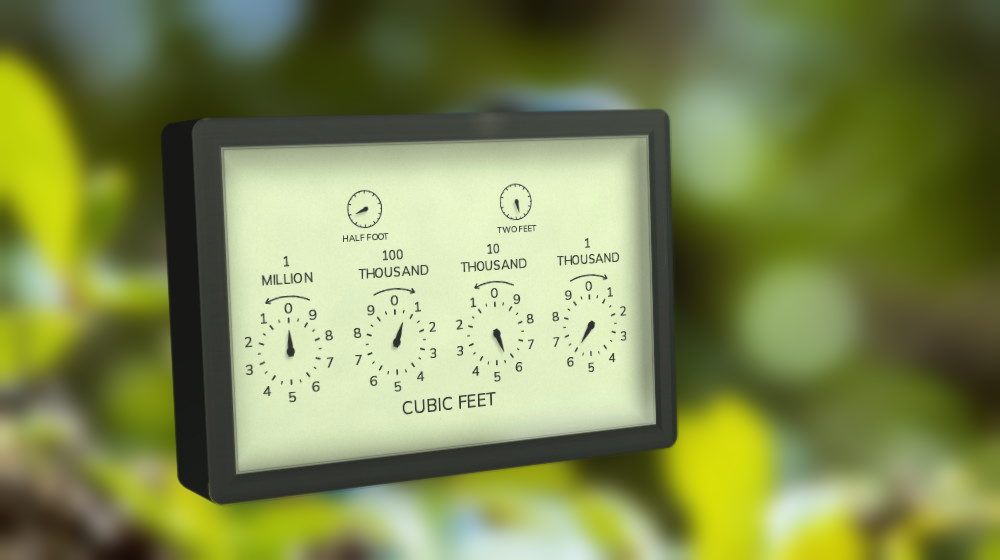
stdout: {"value": 5600, "unit": "ft³"}
